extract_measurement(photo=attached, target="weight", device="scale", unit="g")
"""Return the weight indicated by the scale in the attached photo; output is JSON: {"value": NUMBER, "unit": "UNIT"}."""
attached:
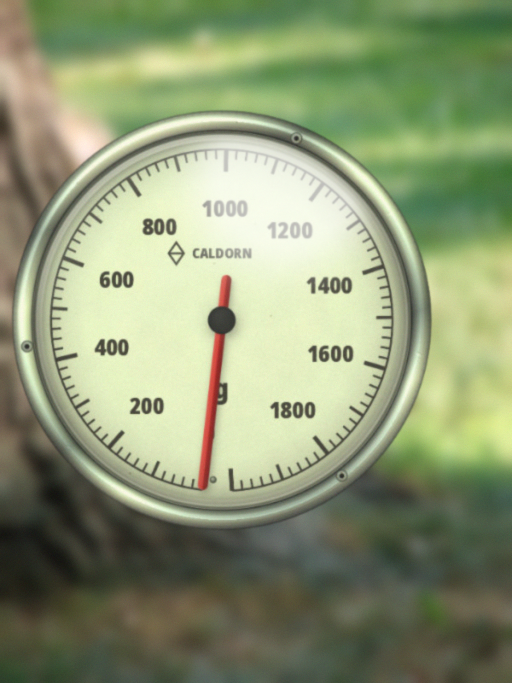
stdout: {"value": 0, "unit": "g"}
